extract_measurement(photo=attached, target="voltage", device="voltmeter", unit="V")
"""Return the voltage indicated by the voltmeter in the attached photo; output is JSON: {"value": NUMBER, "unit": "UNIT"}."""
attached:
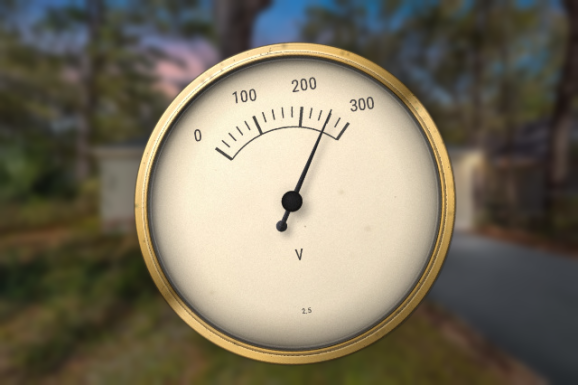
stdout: {"value": 260, "unit": "V"}
